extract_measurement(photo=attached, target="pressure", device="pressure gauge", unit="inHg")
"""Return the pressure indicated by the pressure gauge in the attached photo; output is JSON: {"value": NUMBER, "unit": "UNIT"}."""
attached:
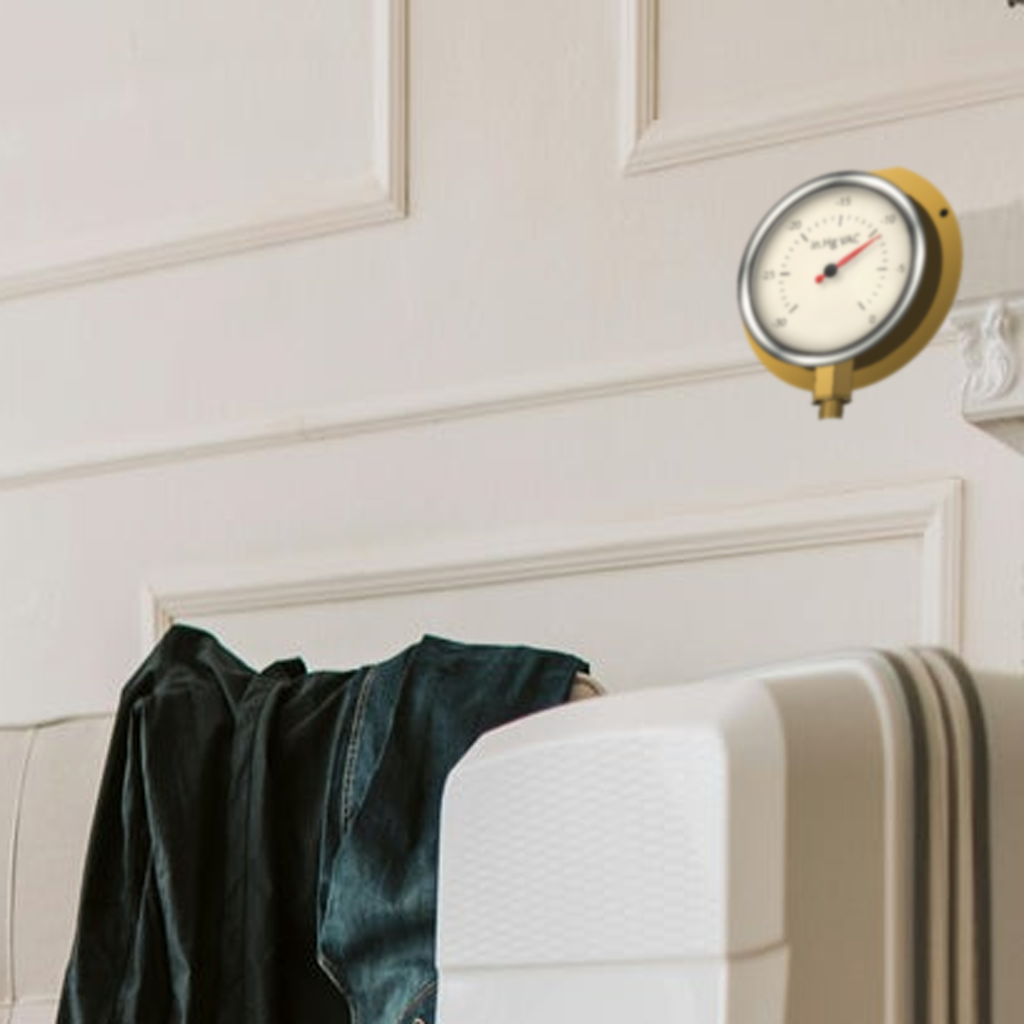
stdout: {"value": -9, "unit": "inHg"}
